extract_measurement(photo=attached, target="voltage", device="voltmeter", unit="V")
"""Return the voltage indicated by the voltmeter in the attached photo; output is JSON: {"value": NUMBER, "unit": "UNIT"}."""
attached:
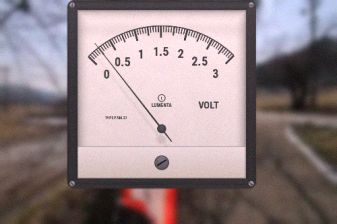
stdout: {"value": 0.25, "unit": "V"}
